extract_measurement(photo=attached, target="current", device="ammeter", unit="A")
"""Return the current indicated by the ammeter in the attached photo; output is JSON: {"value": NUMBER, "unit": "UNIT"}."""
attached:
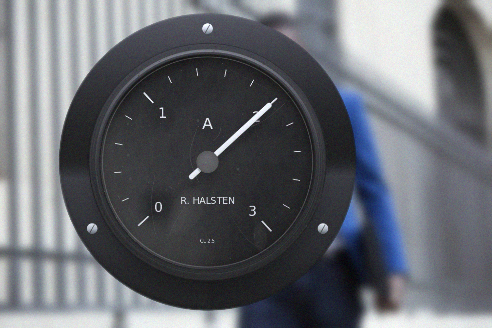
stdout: {"value": 2, "unit": "A"}
